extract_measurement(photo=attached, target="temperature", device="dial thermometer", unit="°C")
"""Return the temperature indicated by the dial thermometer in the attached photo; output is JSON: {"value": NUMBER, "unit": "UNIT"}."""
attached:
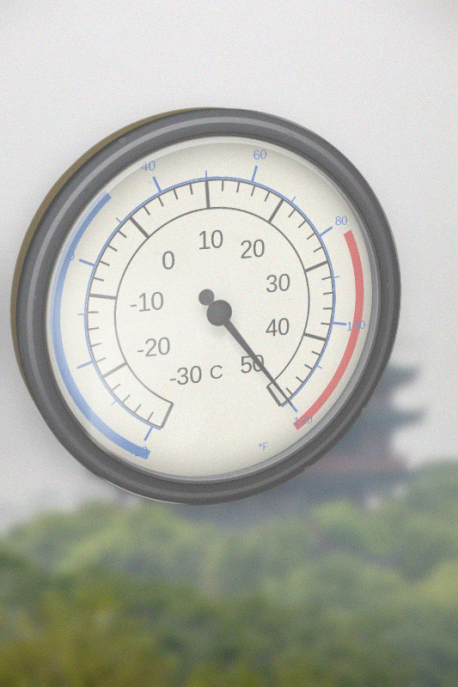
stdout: {"value": 49, "unit": "°C"}
